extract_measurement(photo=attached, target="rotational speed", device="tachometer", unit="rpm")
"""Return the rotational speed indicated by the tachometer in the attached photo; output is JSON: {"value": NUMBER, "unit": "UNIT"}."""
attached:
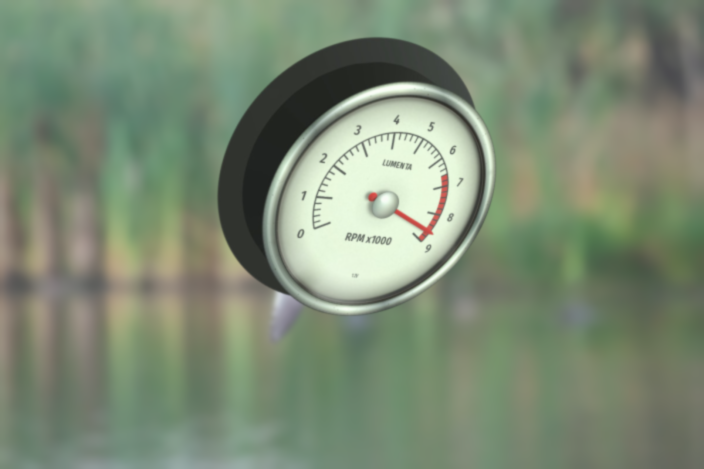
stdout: {"value": 8600, "unit": "rpm"}
